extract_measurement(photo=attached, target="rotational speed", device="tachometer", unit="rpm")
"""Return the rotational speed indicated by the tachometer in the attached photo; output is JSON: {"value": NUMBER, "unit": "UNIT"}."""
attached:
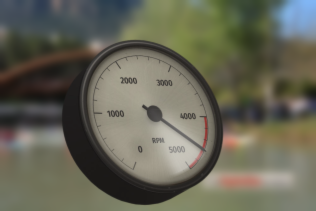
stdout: {"value": 4600, "unit": "rpm"}
